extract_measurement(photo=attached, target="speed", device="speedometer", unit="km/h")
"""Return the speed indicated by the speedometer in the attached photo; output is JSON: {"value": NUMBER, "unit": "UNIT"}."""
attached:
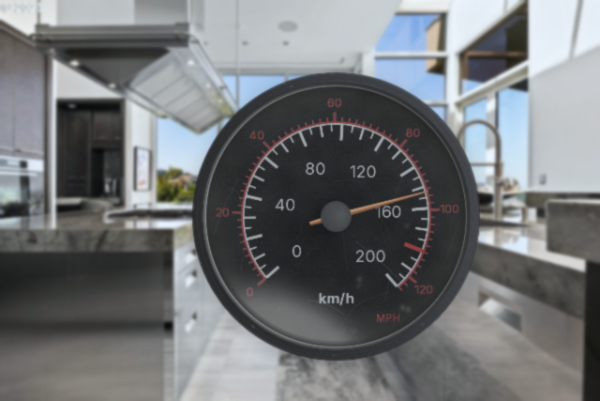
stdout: {"value": 152.5, "unit": "km/h"}
